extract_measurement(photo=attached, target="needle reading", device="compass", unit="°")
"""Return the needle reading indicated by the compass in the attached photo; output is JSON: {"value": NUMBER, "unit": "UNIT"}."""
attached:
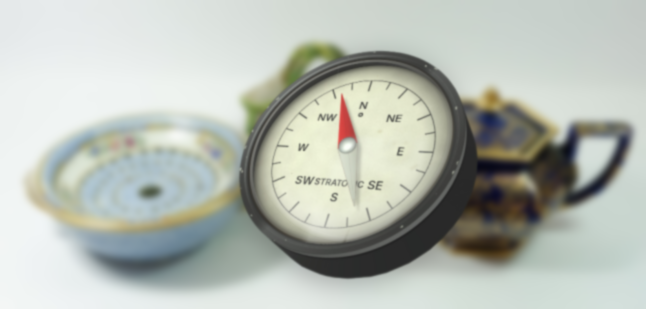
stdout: {"value": 337.5, "unit": "°"}
